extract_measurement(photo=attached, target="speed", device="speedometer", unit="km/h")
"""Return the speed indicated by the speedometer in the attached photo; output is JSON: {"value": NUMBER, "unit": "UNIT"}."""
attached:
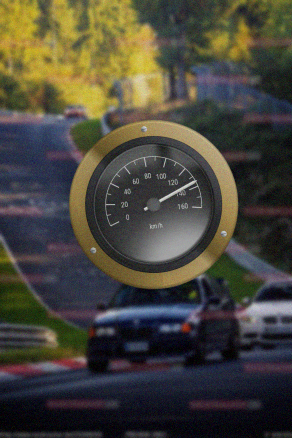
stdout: {"value": 135, "unit": "km/h"}
